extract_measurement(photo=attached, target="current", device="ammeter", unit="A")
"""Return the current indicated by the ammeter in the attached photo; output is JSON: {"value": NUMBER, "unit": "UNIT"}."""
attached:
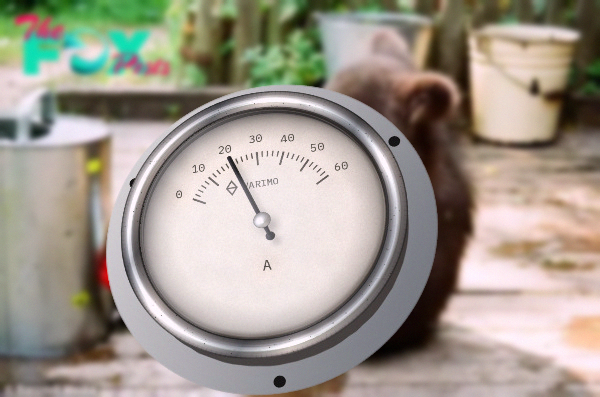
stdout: {"value": 20, "unit": "A"}
